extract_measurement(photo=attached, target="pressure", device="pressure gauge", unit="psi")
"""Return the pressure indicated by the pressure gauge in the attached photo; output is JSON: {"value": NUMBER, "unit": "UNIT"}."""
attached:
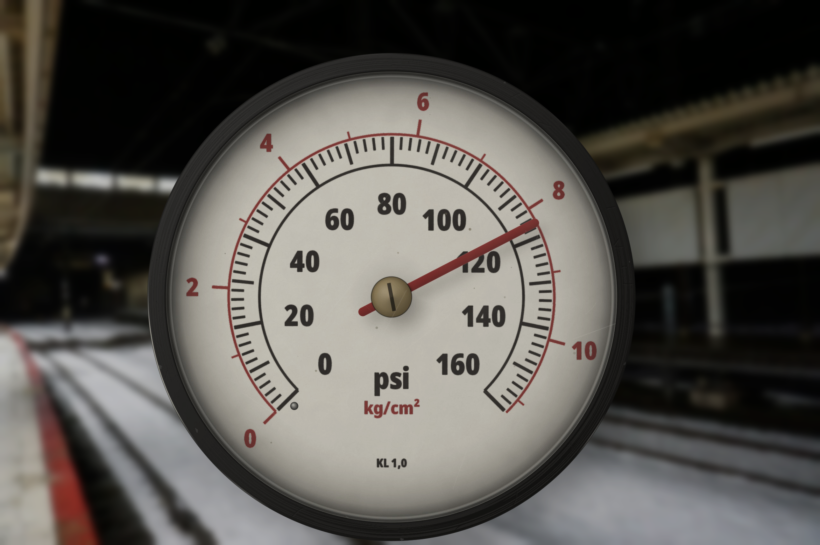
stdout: {"value": 117, "unit": "psi"}
